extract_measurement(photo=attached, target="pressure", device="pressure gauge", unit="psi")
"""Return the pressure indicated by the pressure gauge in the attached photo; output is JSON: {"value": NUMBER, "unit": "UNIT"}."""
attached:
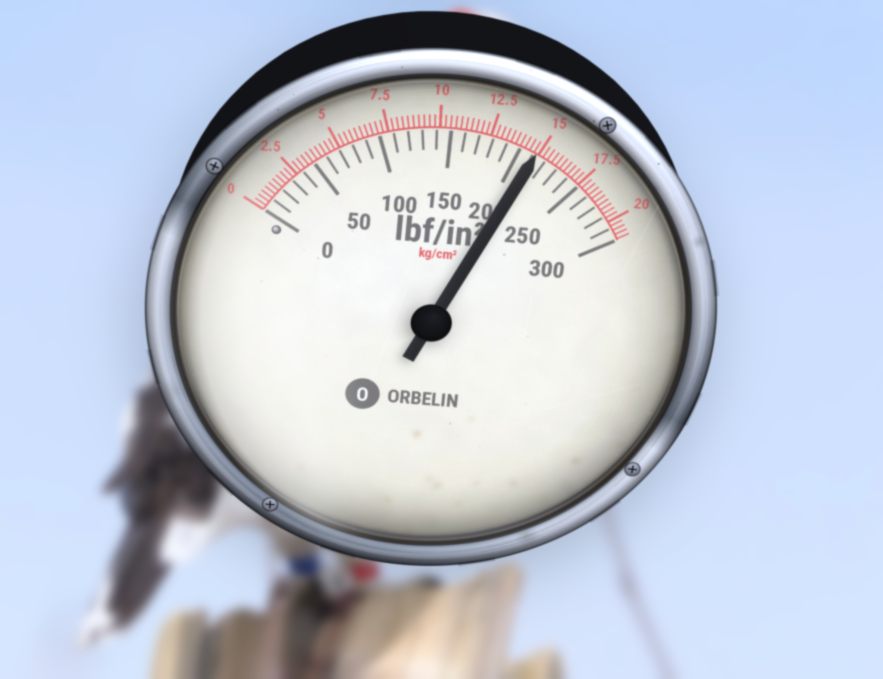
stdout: {"value": 210, "unit": "psi"}
